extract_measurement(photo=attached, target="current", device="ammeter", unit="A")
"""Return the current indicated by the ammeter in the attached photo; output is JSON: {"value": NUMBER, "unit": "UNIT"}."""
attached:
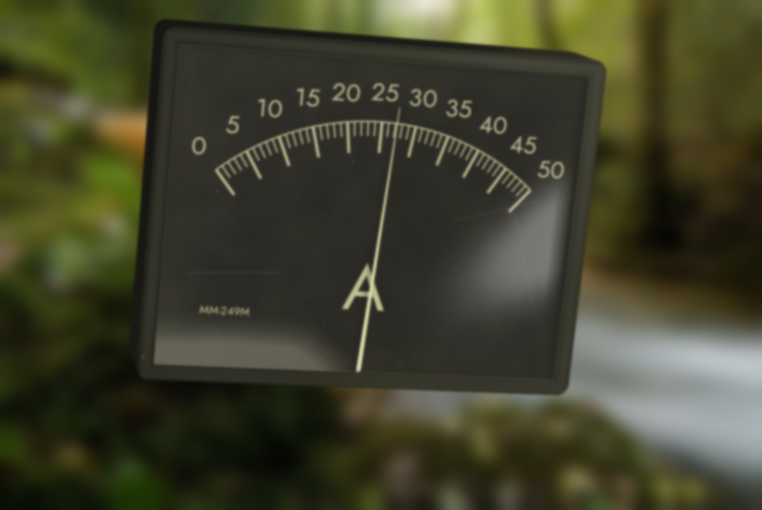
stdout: {"value": 27, "unit": "A"}
